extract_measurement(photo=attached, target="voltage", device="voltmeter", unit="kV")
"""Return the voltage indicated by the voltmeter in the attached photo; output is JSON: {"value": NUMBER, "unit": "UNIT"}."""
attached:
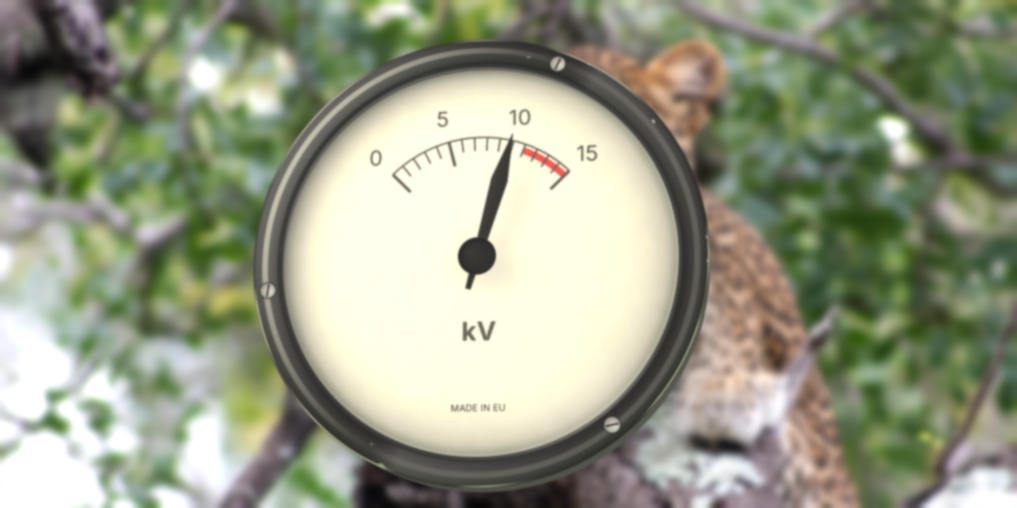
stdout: {"value": 10, "unit": "kV"}
